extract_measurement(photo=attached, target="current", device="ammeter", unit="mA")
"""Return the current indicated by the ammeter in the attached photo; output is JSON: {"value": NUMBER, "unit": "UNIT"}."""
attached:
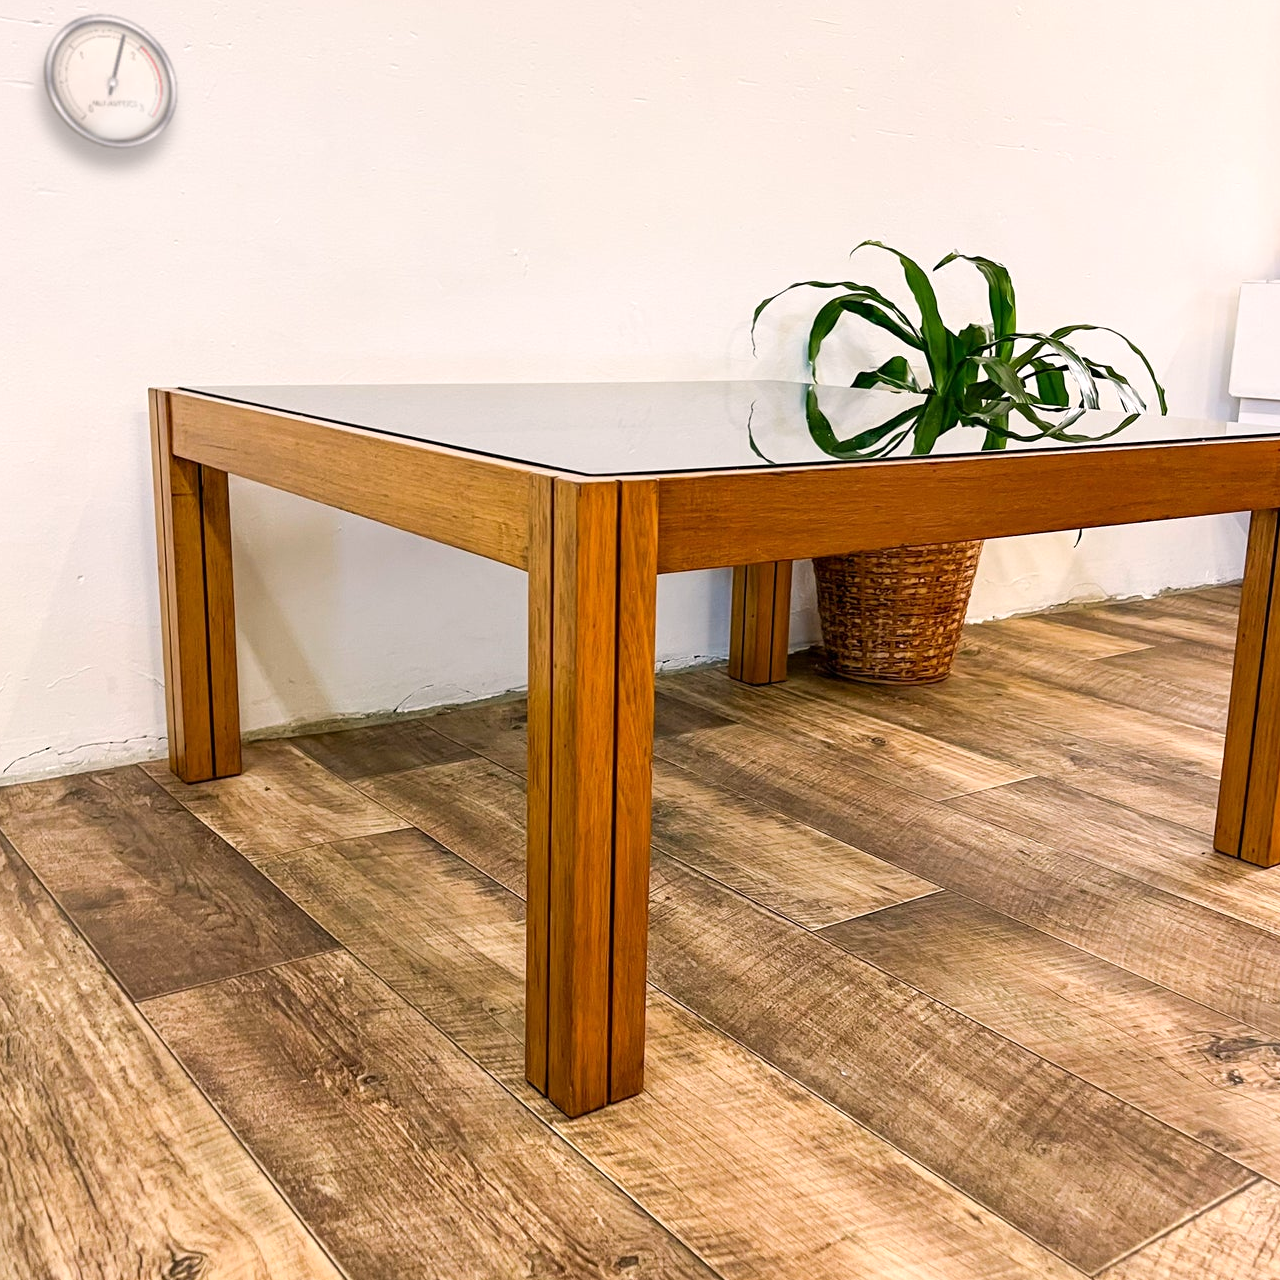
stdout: {"value": 1.75, "unit": "mA"}
